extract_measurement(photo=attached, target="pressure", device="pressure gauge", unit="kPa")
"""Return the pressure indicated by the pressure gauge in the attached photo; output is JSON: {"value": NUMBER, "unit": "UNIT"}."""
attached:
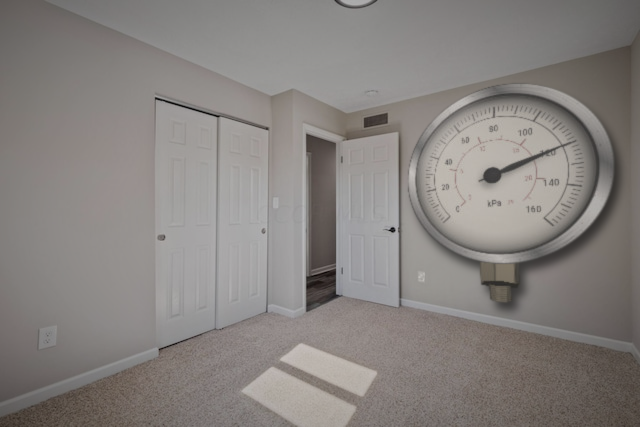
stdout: {"value": 120, "unit": "kPa"}
